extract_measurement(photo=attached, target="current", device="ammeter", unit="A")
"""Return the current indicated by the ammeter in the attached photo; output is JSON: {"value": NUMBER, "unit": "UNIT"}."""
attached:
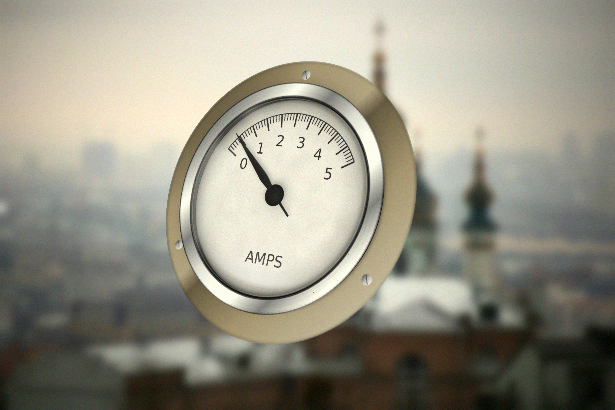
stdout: {"value": 0.5, "unit": "A"}
